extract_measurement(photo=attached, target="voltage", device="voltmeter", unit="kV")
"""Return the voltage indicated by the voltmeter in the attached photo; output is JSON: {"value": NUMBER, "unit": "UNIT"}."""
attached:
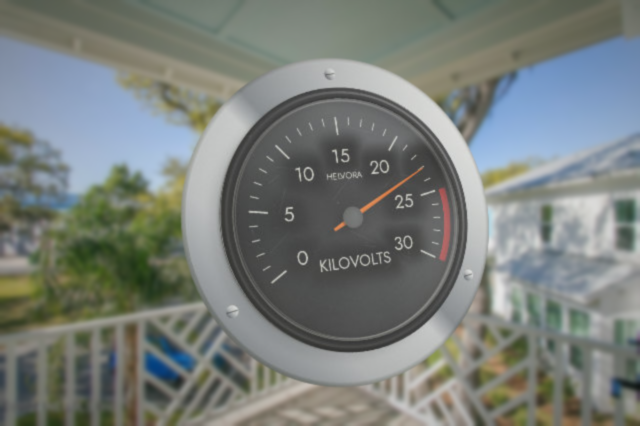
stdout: {"value": 23, "unit": "kV"}
